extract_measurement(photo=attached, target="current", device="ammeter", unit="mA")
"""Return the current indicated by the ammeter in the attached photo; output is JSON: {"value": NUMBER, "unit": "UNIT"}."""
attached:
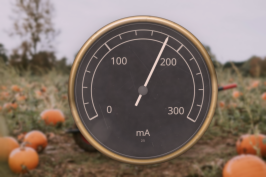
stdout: {"value": 180, "unit": "mA"}
